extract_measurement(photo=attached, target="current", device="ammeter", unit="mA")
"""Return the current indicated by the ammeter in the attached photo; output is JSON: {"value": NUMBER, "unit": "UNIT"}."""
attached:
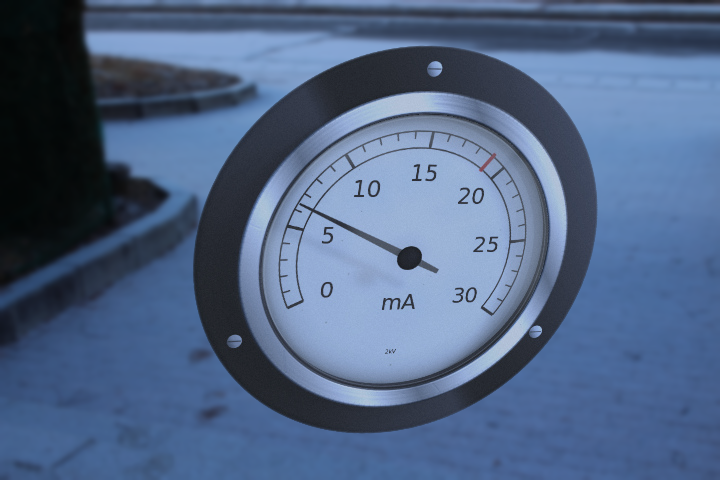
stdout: {"value": 6.5, "unit": "mA"}
